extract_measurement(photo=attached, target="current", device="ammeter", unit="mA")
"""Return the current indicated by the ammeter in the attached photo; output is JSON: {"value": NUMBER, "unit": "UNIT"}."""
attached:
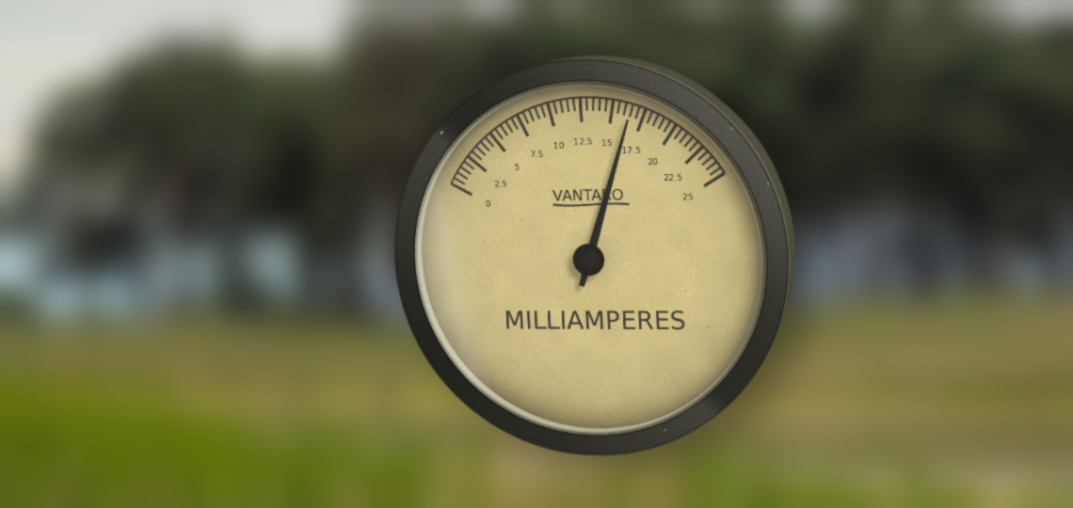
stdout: {"value": 16.5, "unit": "mA"}
